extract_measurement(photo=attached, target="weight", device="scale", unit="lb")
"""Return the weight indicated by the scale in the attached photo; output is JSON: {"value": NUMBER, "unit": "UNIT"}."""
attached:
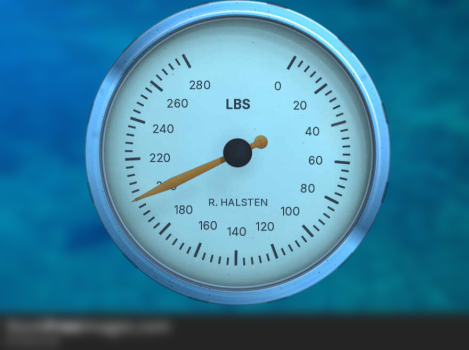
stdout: {"value": 200, "unit": "lb"}
